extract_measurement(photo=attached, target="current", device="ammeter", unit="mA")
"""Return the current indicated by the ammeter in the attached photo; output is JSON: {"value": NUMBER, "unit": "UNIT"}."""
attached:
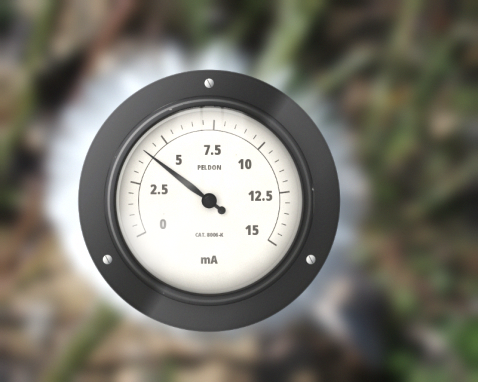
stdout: {"value": 4, "unit": "mA"}
